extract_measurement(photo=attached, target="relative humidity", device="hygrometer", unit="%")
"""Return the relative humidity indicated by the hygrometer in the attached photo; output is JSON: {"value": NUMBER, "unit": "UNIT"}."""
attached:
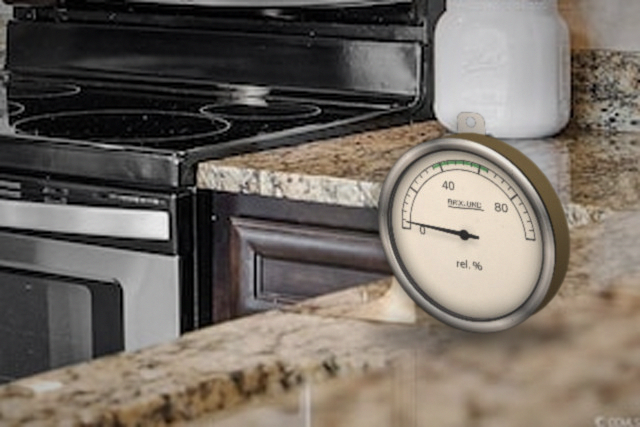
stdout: {"value": 4, "unit": "%"}
